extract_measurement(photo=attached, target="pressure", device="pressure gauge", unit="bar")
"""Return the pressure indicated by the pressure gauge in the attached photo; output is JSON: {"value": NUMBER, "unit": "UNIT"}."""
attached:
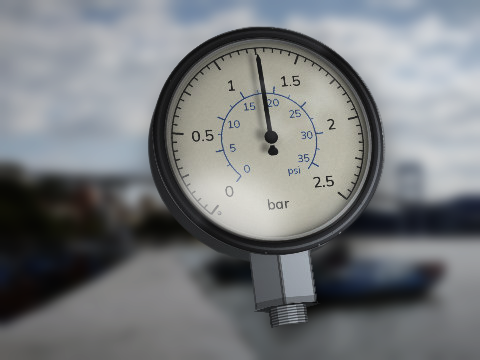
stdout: {"value": 1.25, "unit": "bar"}
